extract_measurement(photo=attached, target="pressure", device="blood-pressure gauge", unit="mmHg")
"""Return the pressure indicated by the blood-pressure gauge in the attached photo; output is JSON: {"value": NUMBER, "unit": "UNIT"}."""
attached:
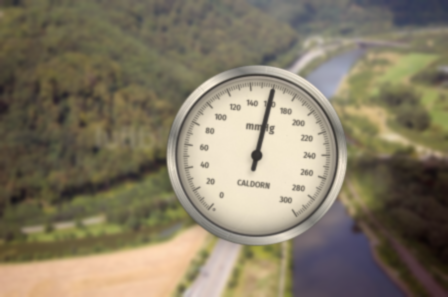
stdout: {"value": 160, "unit": "mmHg"}
